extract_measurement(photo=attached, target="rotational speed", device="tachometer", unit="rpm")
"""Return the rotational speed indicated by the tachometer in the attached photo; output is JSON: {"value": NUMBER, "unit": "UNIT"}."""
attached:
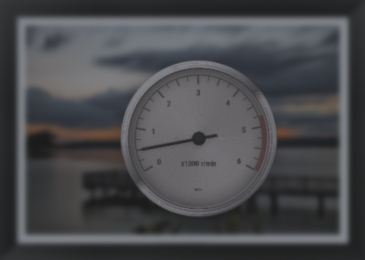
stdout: {"value": 500, "unit": "rpm"}
